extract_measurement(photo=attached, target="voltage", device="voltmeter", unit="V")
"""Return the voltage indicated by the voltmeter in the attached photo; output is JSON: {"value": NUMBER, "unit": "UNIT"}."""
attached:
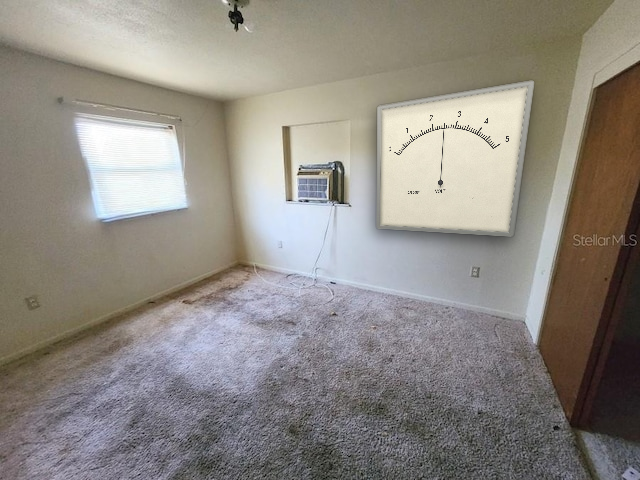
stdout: {"value": 2.5, "unit": "V"}
